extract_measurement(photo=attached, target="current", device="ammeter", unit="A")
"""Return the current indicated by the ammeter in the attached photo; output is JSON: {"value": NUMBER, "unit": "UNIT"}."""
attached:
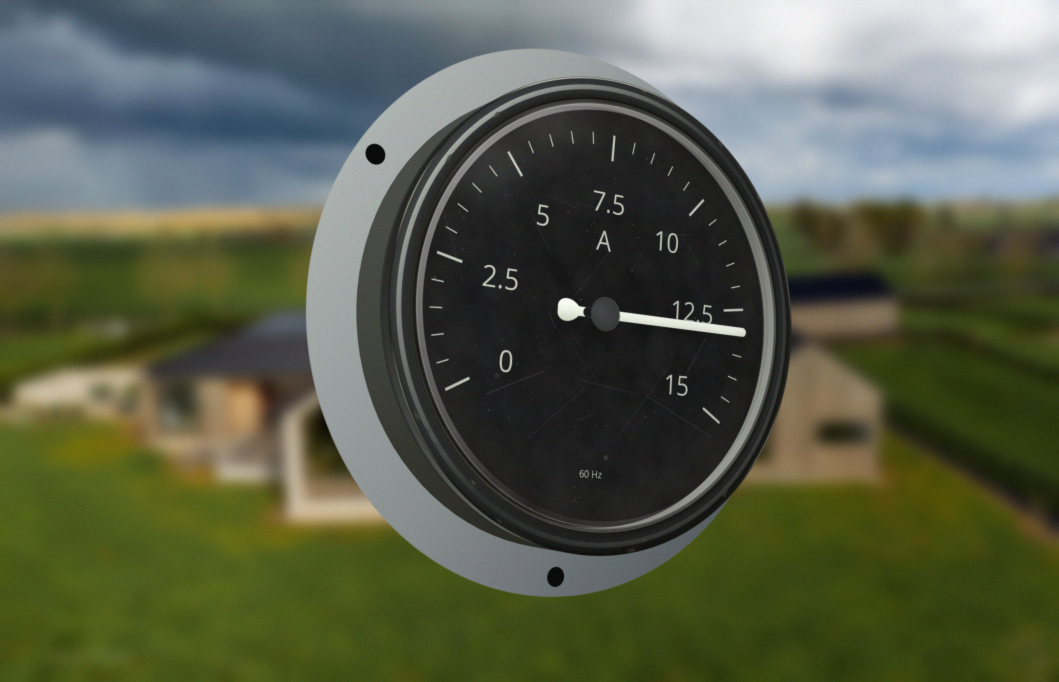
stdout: {"value": 13, "unit": "A"}
